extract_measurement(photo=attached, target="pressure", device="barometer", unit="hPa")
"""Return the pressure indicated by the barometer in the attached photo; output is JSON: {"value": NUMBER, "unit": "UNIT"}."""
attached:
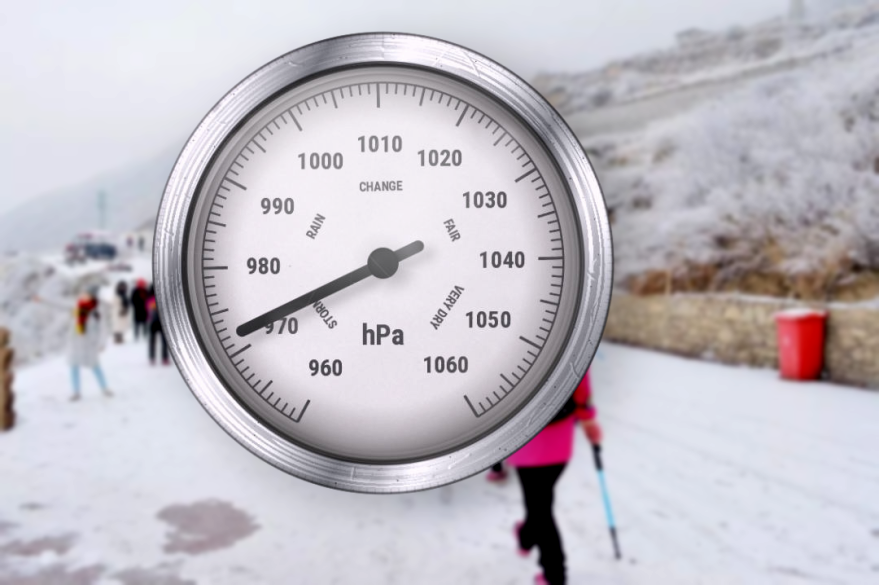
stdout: {"value": 972, "unit": "hPa"}
